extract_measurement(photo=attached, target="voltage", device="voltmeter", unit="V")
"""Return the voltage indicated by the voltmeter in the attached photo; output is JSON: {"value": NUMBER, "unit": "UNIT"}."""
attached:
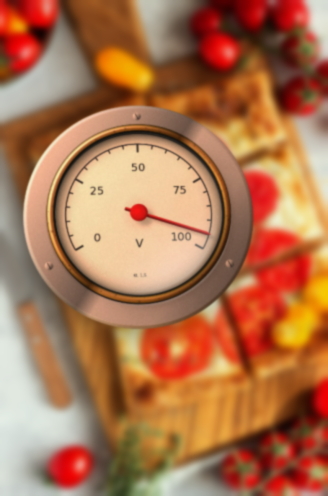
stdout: {"value": 95, "unit": "V"}
